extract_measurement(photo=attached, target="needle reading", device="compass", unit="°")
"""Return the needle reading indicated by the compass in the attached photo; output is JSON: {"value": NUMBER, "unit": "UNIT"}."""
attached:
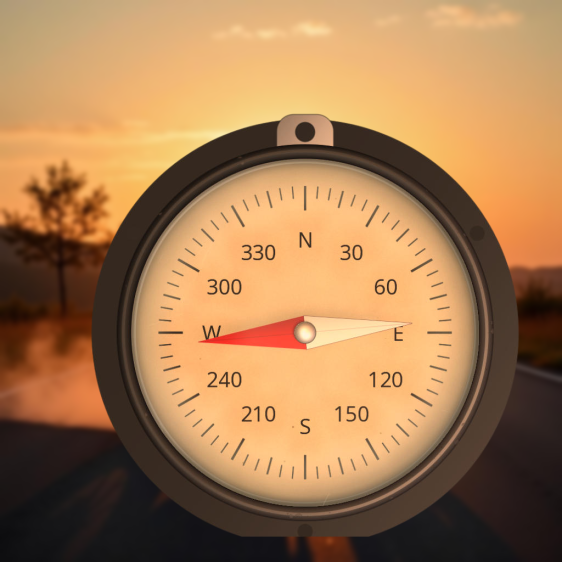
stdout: {"value": 265, "unit": "°"}
